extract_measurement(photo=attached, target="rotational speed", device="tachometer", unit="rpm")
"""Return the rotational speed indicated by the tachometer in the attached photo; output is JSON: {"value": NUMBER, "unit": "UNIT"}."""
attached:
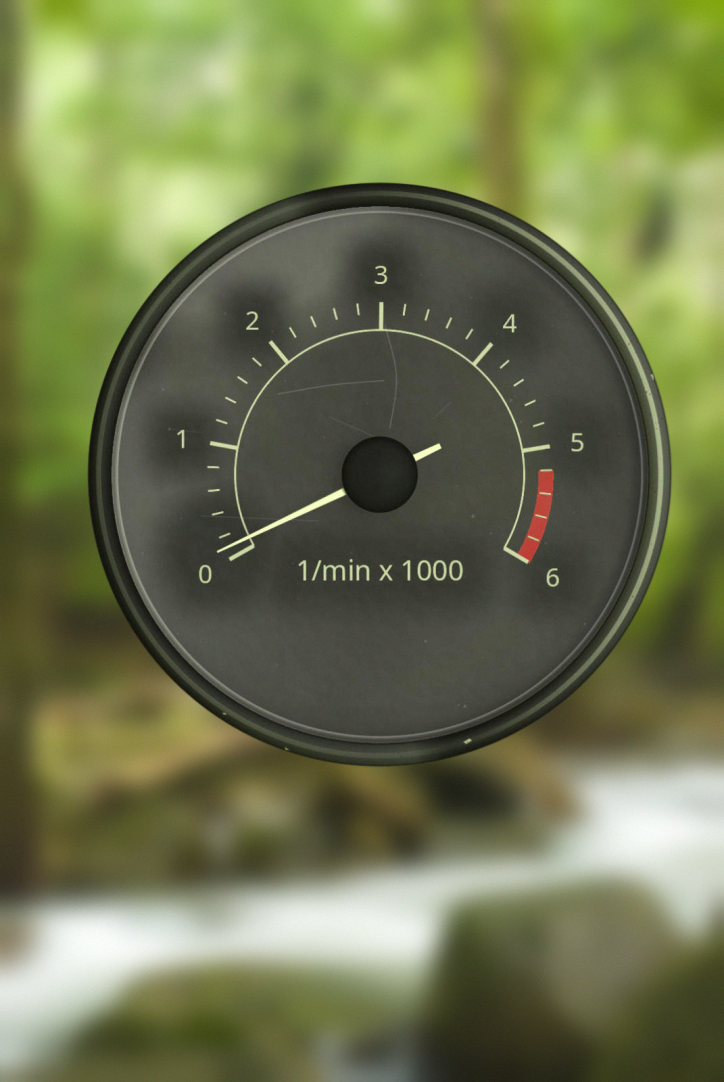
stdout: {"value": 100, "unit": "rpm"}
